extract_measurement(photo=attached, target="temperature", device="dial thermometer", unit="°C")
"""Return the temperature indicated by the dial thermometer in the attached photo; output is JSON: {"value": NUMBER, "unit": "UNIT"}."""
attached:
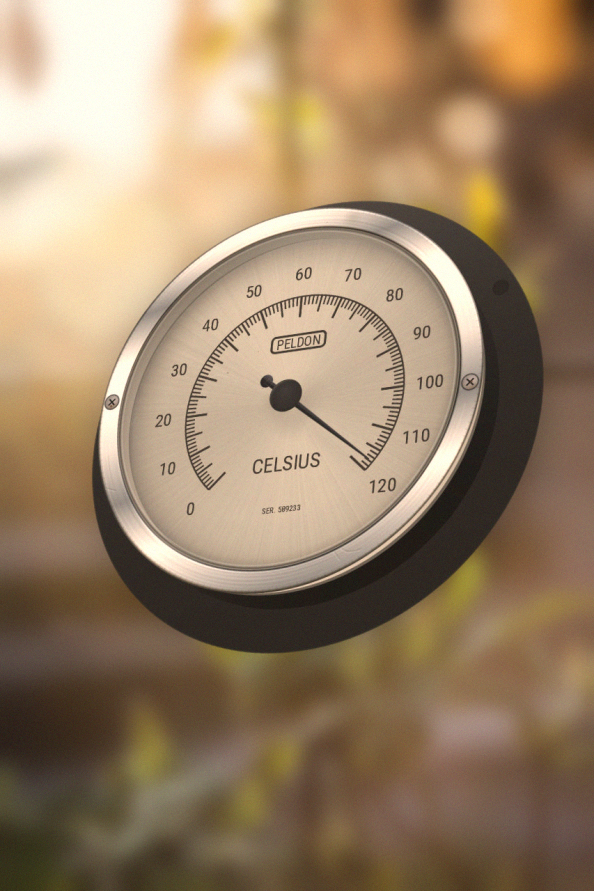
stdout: {"value": 118, "unit": "°C"}
